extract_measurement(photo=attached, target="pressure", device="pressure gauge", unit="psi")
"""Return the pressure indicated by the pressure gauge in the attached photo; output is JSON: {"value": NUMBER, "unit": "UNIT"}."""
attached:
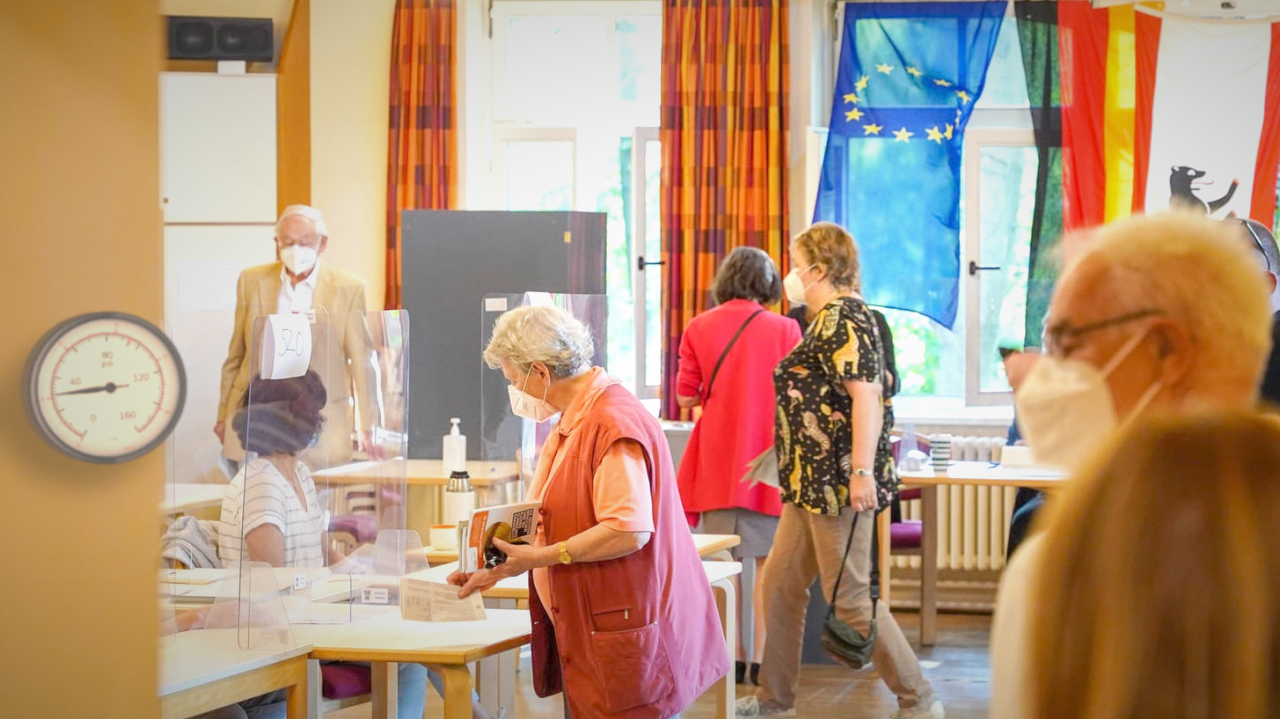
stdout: {"value": 30, "unit": "psi"}
